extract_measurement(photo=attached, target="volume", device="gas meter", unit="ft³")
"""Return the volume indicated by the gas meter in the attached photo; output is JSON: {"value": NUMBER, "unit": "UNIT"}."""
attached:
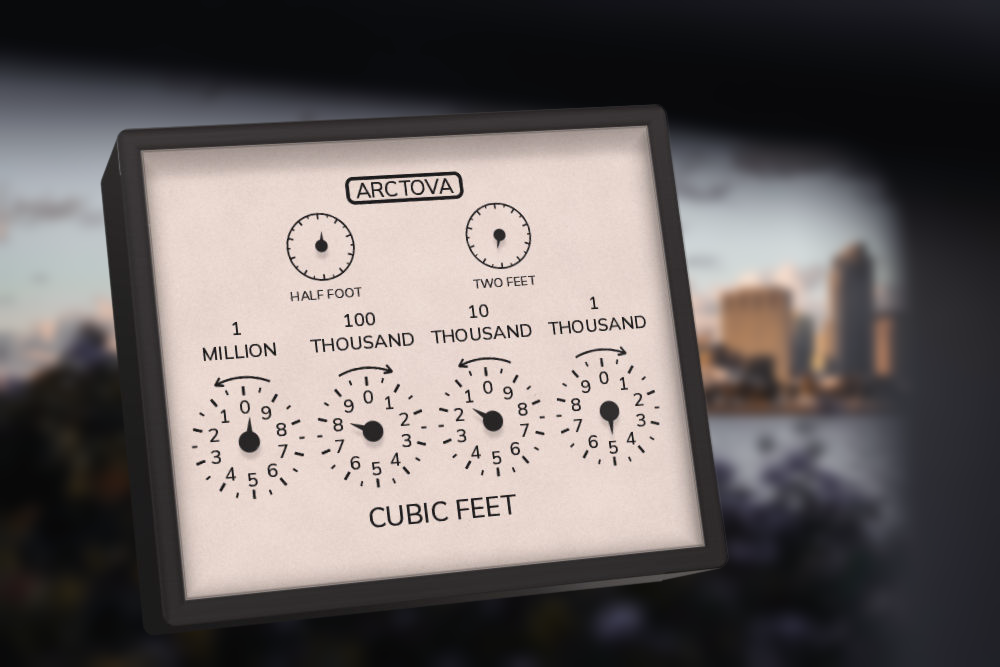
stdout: {"value": 981500, "unit": "ft³"}
